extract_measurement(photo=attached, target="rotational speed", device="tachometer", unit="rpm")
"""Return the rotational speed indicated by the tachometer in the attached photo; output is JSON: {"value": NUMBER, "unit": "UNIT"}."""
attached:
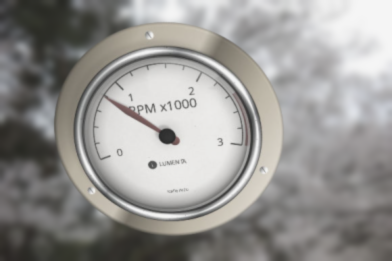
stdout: {"value": 800, "unit": "rpm"}
